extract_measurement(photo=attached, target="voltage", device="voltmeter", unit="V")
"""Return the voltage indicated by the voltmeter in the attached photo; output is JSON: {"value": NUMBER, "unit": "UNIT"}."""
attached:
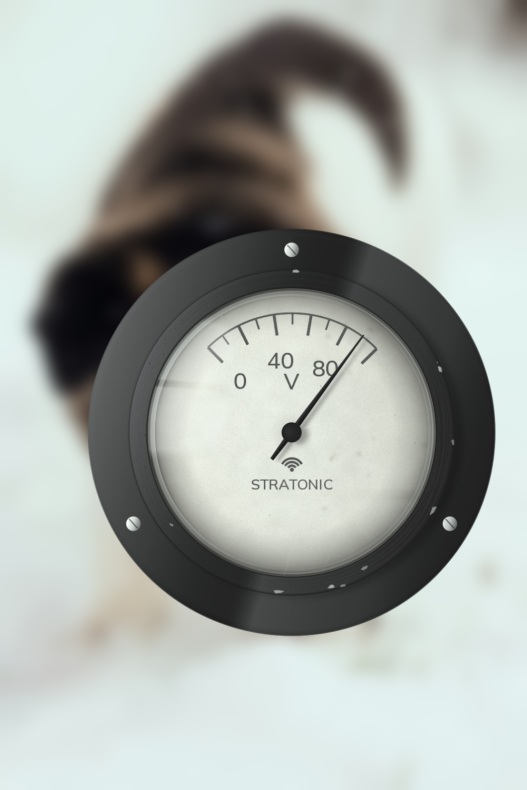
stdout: {"value": 90, "unit": "V"}
